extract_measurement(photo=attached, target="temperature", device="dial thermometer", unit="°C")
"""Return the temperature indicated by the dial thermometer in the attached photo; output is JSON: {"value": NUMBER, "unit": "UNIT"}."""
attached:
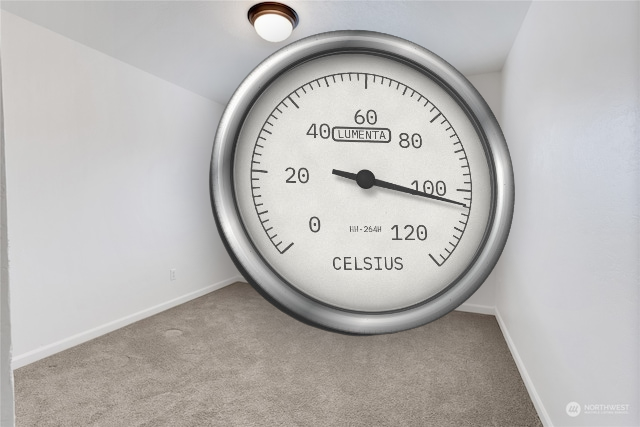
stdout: {"value": 104, "unit": "°C"}
